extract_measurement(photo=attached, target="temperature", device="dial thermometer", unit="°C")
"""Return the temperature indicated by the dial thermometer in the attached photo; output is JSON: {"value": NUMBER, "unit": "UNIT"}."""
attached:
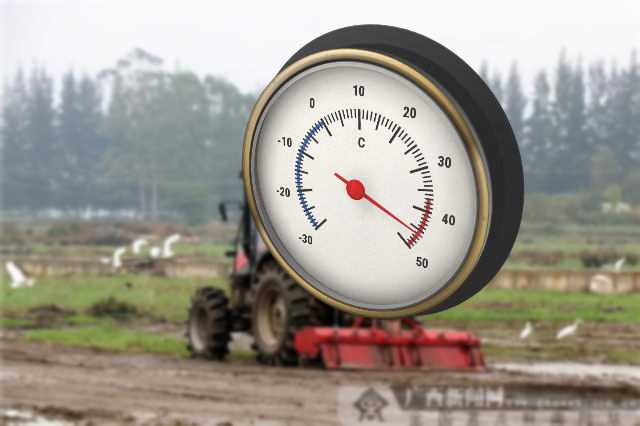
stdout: {"value": 45, "unit": "°C"}
